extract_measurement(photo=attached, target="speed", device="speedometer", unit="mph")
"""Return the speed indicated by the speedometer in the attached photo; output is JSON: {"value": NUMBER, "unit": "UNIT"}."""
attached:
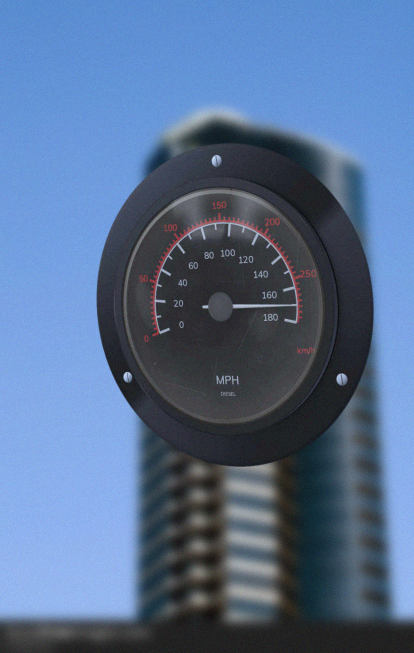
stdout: {"value": 170, "unit": "mph"}
